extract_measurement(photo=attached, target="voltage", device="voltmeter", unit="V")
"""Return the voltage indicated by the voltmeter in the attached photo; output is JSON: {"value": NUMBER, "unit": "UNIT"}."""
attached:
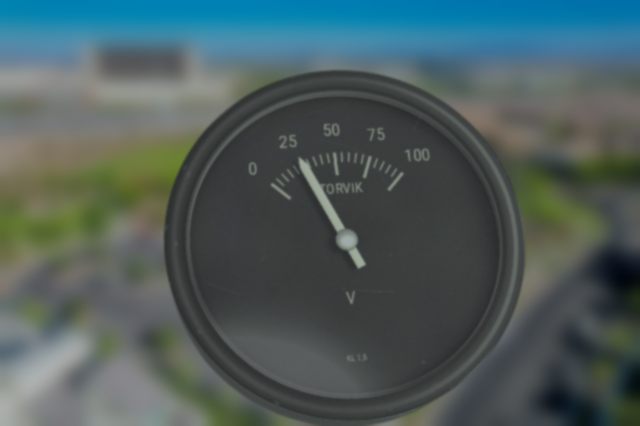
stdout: {"value": 25, "unit": "V"}
